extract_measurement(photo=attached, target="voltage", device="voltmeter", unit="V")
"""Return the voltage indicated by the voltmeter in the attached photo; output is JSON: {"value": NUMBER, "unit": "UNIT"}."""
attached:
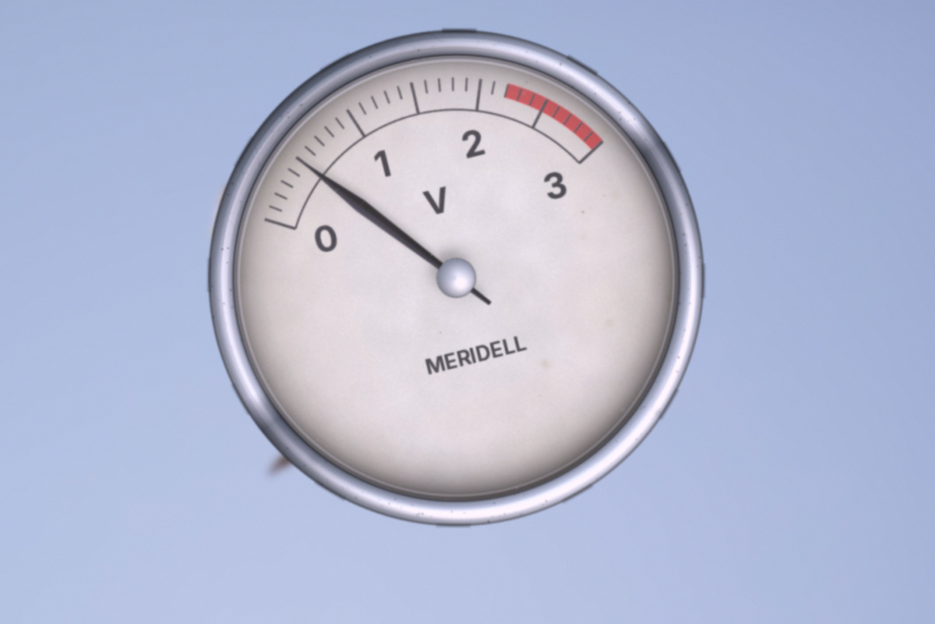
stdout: {"value": 0.5, "unit": "V"}
